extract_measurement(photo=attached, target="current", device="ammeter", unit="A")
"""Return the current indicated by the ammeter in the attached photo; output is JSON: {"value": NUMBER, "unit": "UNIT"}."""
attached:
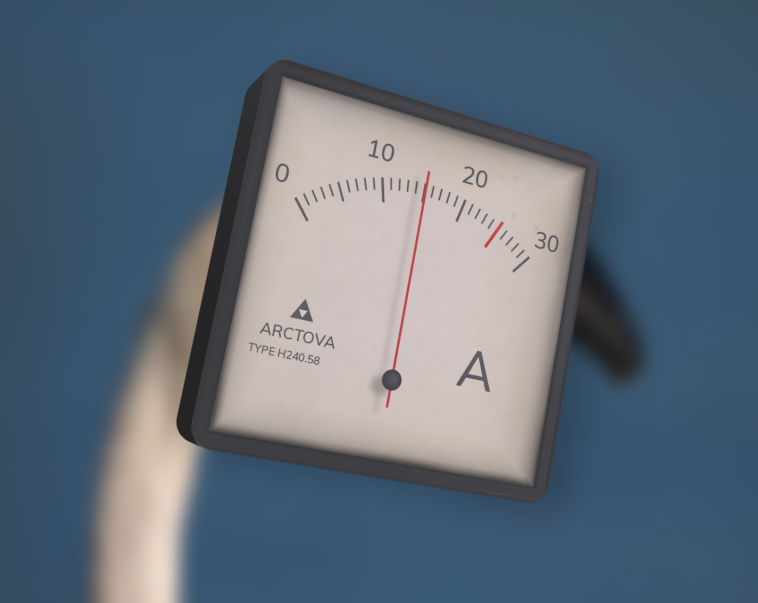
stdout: {"value": 15, "unit": "A"}
